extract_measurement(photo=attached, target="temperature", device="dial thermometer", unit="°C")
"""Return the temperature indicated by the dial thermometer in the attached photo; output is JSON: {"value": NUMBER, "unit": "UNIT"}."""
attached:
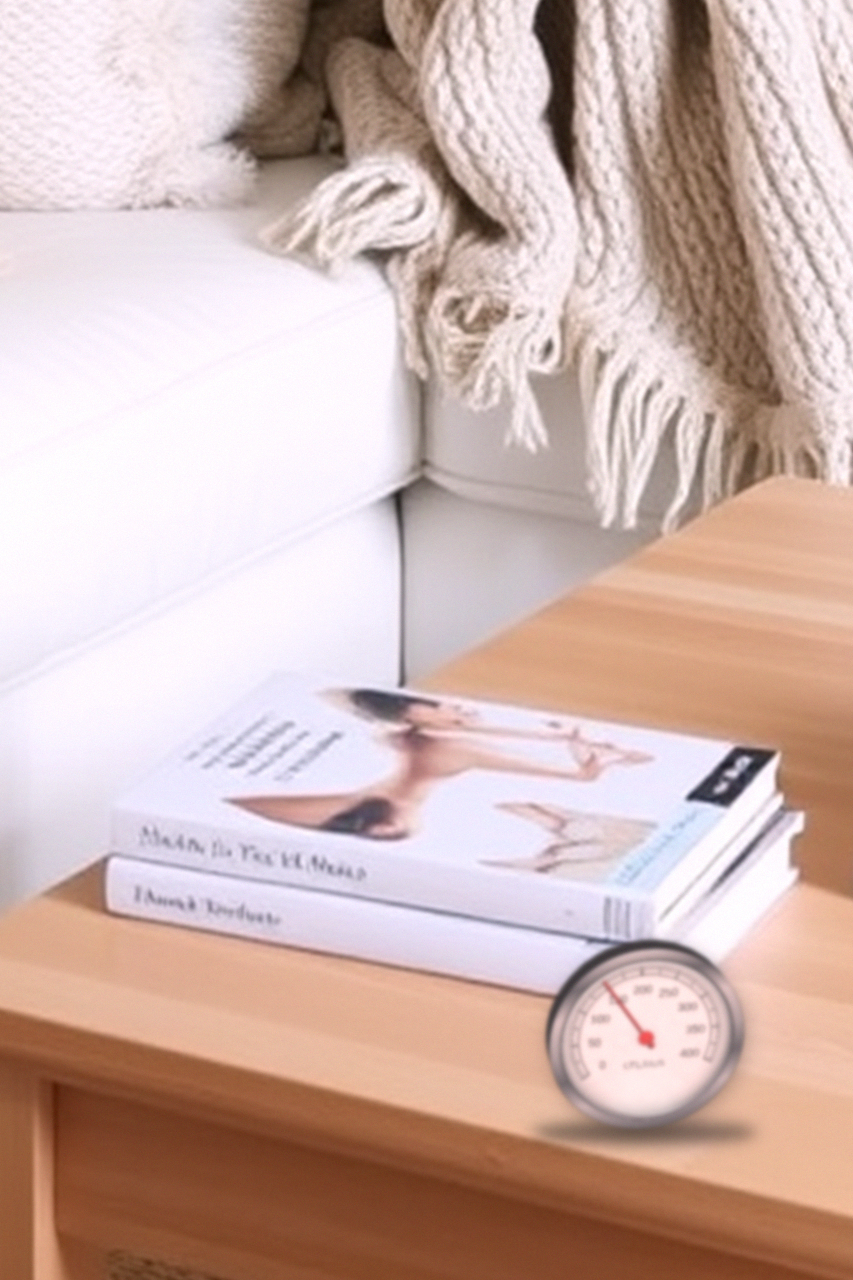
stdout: {"value": 150, "unit": "°C"}
